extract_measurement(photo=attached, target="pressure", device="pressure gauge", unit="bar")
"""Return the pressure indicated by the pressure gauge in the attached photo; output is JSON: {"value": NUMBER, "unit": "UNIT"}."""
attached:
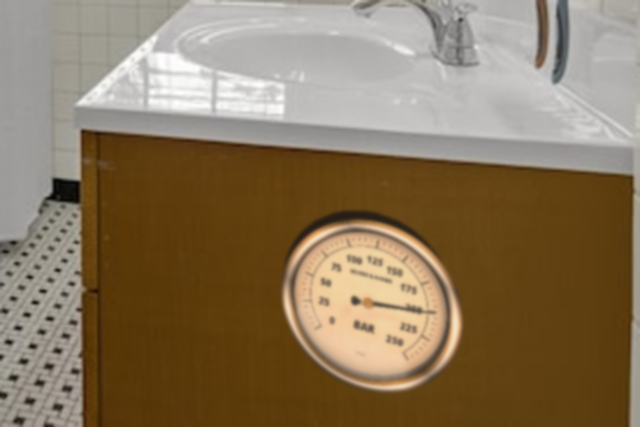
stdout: {"value": 200, "unit": "bar"}
